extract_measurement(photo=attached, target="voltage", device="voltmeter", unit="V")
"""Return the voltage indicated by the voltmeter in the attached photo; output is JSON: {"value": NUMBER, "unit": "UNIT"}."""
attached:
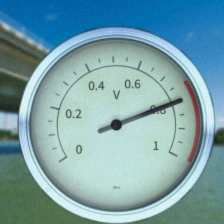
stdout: {"value": 0.8, "unit": "V"}
